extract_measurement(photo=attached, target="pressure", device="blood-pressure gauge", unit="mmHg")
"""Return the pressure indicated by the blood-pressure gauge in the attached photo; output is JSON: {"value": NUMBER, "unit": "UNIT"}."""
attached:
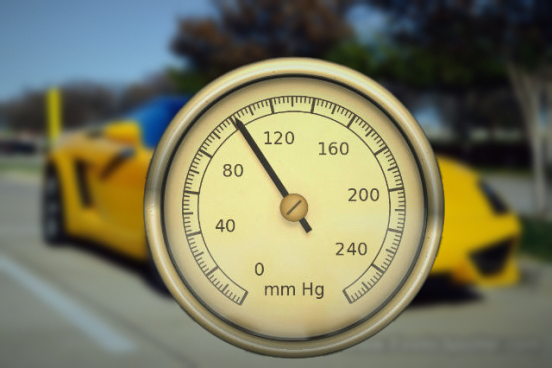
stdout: {"value": 102, "unit": "mmHg"}
